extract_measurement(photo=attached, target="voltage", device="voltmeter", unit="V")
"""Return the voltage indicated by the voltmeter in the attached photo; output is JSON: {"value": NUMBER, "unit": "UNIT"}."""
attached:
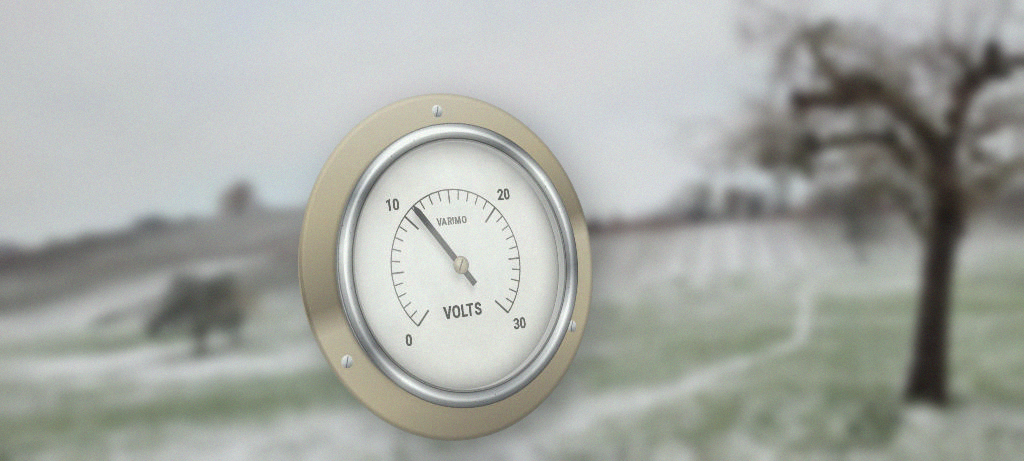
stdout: {"value": 11, "unit": "V"}
